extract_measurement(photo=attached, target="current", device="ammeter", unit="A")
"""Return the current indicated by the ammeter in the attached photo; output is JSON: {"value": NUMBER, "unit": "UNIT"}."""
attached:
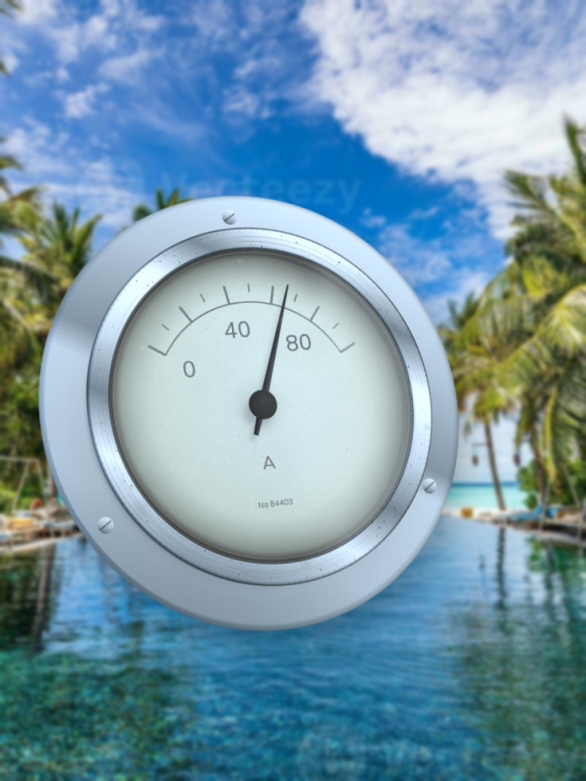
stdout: {"value": 65, "unit": "A"}
